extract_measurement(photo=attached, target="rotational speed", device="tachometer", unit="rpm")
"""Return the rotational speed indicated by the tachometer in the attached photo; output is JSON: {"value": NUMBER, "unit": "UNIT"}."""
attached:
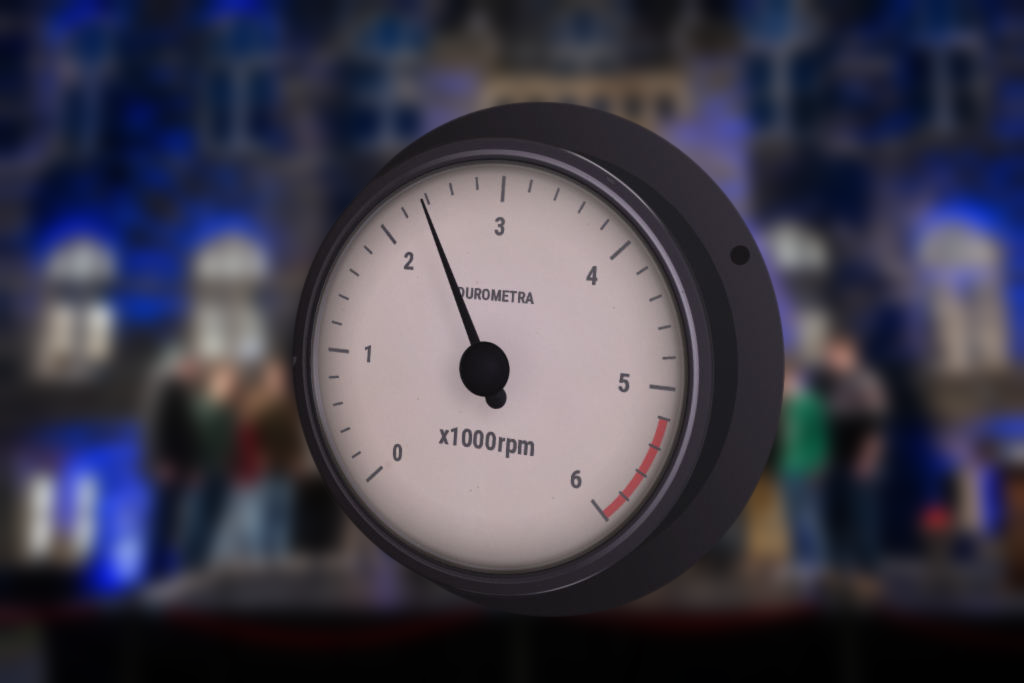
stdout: {"value": 2400, "unit": "rpm"}
